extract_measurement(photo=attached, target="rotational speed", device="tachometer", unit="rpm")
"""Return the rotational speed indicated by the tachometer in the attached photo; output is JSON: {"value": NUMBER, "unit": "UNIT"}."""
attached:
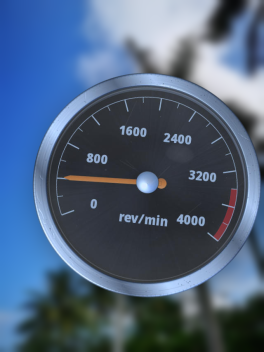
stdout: {"value": 400, "unit": "rpm"}
